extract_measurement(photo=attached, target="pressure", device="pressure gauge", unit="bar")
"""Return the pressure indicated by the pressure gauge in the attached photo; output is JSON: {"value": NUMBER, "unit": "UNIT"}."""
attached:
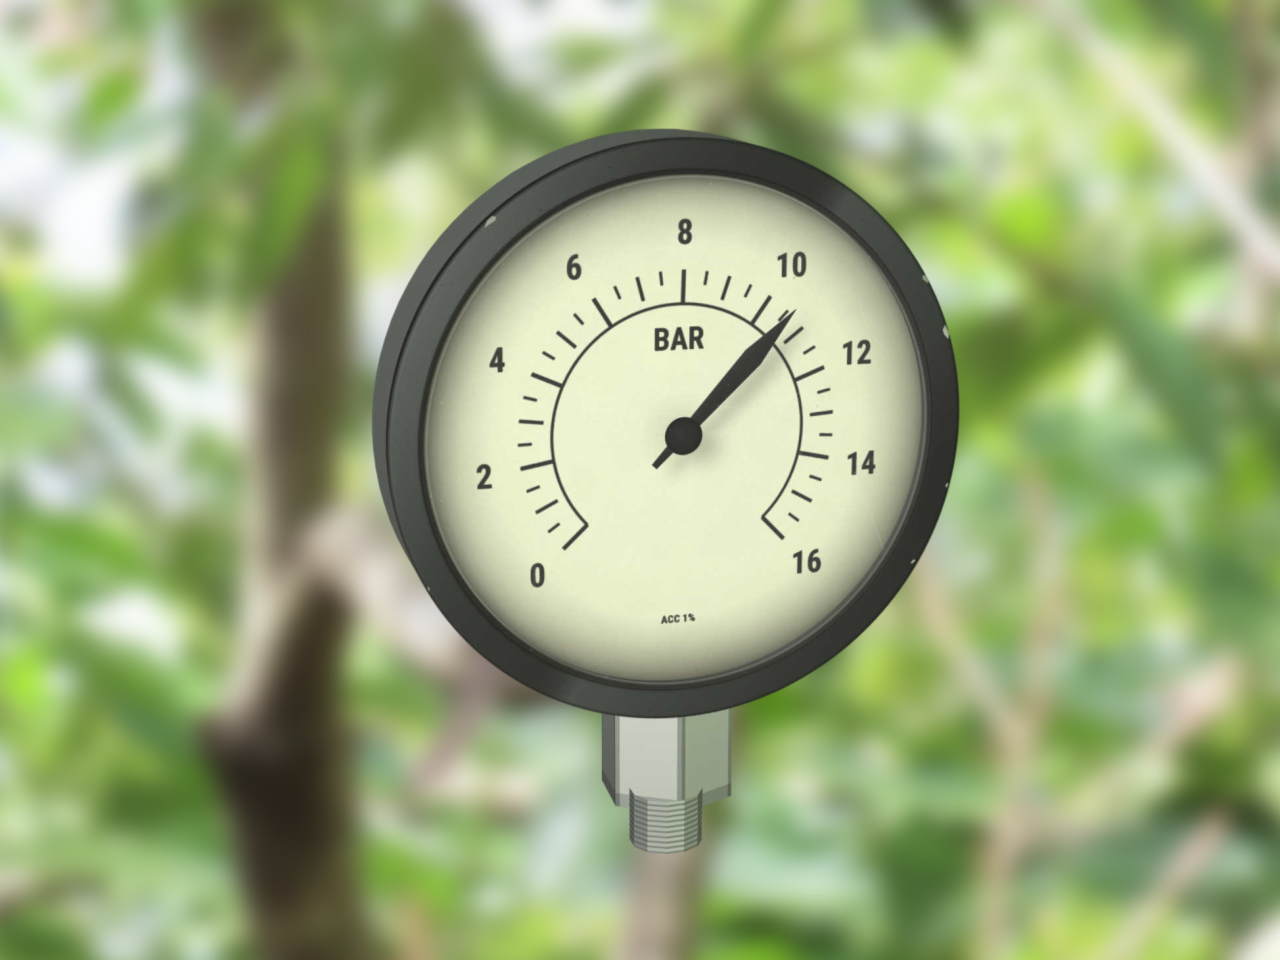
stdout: {"value": 10.5, "unit": "bar"}
